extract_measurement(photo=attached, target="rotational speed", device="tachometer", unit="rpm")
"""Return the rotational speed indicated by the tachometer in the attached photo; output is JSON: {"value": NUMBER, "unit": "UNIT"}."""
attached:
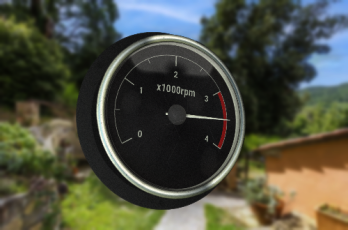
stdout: {"value": 3500, "unit": "rpm"}
